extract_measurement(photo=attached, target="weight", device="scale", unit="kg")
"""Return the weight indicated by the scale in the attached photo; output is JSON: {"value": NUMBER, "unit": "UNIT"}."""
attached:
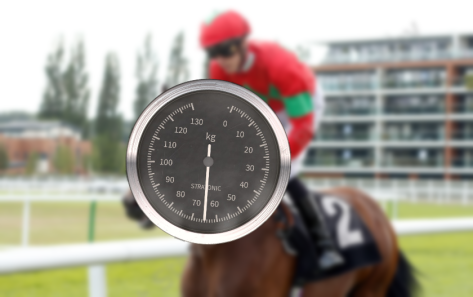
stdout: {"value": 65, "unit": "kg"}
